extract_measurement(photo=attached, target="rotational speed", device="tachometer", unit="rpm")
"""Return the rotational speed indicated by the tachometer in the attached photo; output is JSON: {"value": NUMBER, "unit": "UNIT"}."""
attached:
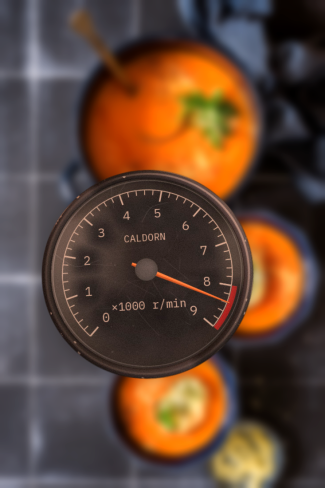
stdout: {"value": 8400, "unit": "rpm"}
